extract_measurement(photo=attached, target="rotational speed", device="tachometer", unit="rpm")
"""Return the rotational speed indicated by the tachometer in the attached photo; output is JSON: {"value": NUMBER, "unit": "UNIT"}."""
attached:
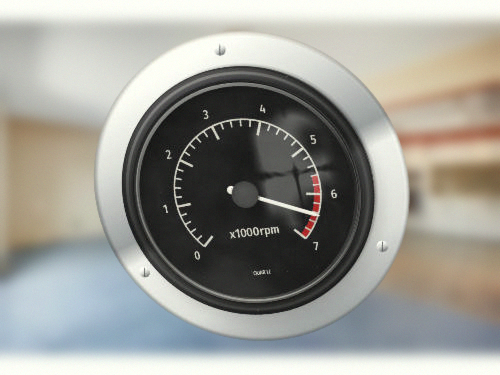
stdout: {"value": 6400, "unit": "rpm"}
